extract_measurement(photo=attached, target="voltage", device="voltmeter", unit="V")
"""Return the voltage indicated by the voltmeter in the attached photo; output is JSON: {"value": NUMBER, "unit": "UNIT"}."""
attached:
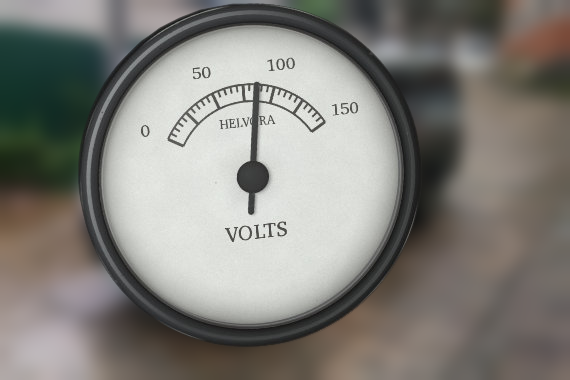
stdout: {"value": 85, "unit": "V"}
